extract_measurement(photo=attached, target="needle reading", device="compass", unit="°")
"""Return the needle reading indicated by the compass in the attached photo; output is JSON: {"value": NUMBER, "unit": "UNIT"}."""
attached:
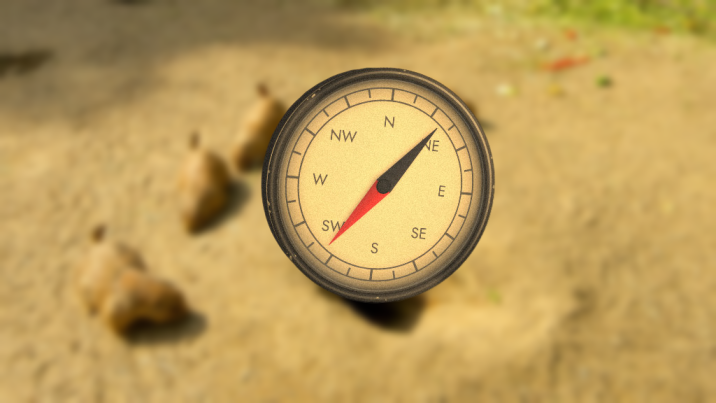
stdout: {"value": 217.5, "unit": "°"}
